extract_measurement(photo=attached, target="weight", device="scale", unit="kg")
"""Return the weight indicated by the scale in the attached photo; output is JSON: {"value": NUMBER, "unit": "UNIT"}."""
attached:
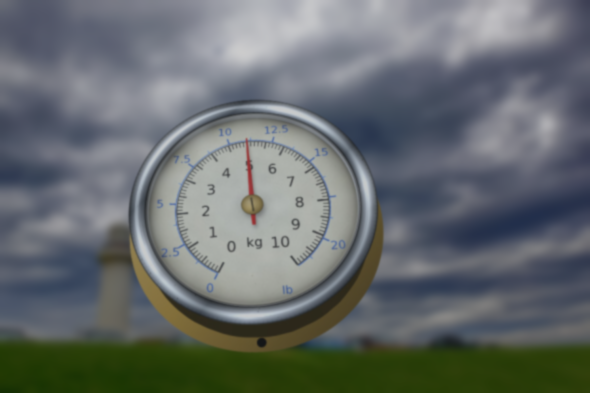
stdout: {"value": 5, "unit": "kg"}
